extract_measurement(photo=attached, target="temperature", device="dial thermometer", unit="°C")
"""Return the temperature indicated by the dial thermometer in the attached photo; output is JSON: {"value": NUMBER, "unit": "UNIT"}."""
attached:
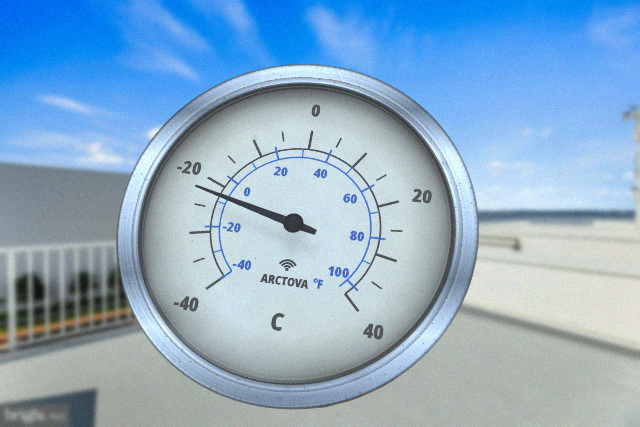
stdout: {"value": -22.5, "unit": "°C"}
